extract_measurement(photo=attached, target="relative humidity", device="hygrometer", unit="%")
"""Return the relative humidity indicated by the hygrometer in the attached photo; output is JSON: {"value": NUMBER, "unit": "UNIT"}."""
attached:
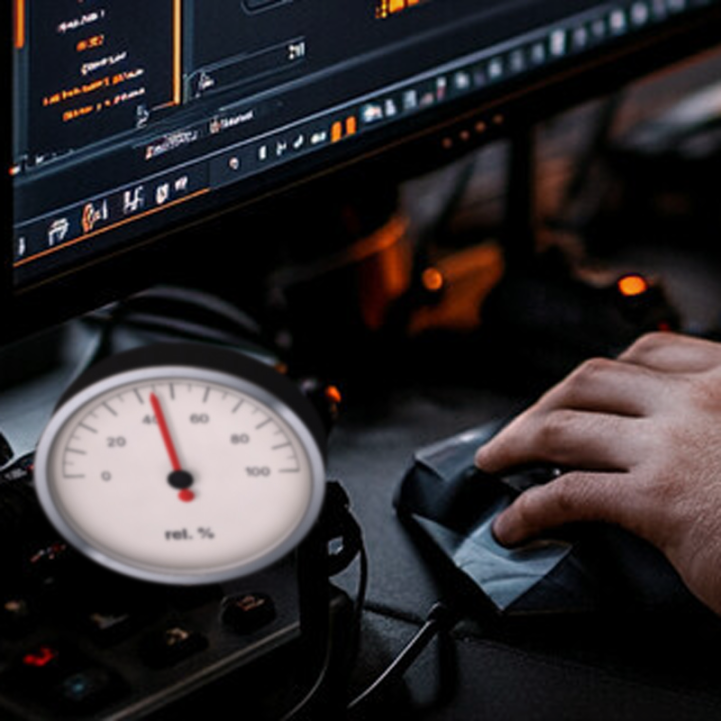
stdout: {"value": 45, "unit": "%"}
